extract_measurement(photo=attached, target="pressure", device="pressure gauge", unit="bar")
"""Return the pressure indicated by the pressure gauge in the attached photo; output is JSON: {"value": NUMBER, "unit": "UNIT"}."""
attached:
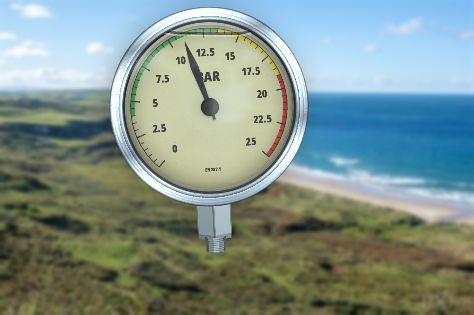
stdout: {"value": 11, "unit": "bar"}
